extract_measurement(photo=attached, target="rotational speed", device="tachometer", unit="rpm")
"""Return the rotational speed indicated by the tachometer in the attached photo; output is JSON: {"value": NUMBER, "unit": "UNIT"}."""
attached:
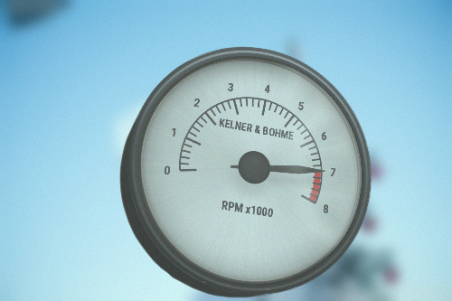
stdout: {"value": 7000, "unit": "rpm"}
